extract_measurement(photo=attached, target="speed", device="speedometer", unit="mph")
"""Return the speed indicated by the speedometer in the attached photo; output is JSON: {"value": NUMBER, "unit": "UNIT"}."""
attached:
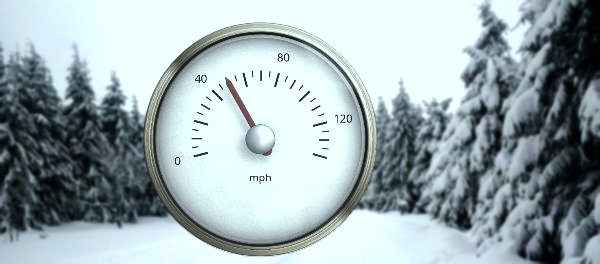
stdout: {"value": 50, "unit": "mph"}
